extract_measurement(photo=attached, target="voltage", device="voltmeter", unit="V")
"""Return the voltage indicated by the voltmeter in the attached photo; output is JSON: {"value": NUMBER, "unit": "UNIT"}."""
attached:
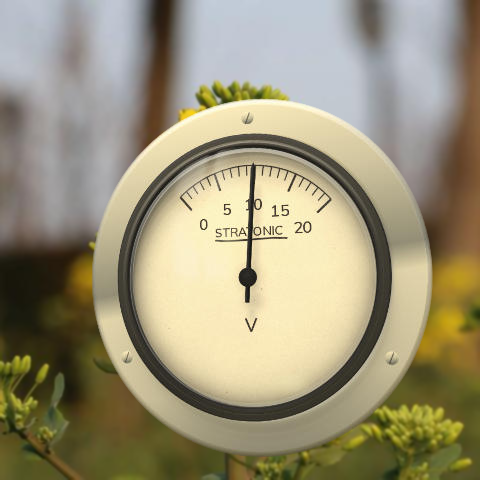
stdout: {"value": 10, "unit": "V"}
